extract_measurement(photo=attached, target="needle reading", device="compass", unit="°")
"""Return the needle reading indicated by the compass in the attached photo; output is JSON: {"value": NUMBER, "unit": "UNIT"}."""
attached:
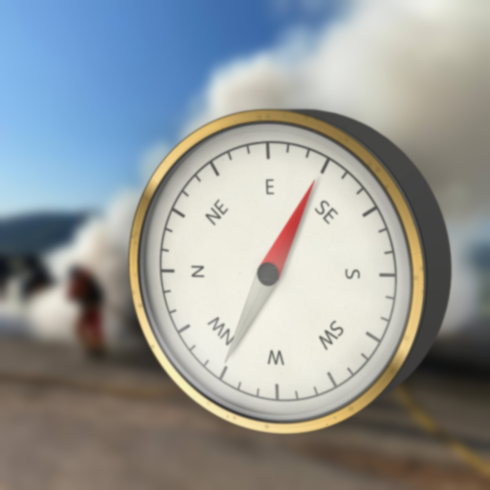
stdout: {"value": 120, "unit": "°"}
